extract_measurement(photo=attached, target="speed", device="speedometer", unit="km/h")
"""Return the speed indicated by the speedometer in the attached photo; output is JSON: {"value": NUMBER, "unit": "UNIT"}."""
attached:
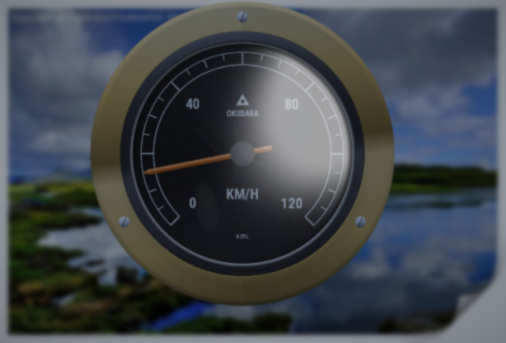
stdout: {"value": 15, "unit": "km/h"}
